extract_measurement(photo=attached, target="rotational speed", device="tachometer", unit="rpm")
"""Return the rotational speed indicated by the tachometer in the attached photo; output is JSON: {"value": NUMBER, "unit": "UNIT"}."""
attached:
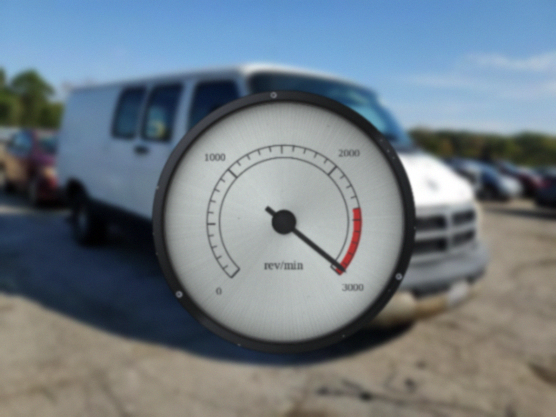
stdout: {"value": 2950, "unit": "rpm"}
